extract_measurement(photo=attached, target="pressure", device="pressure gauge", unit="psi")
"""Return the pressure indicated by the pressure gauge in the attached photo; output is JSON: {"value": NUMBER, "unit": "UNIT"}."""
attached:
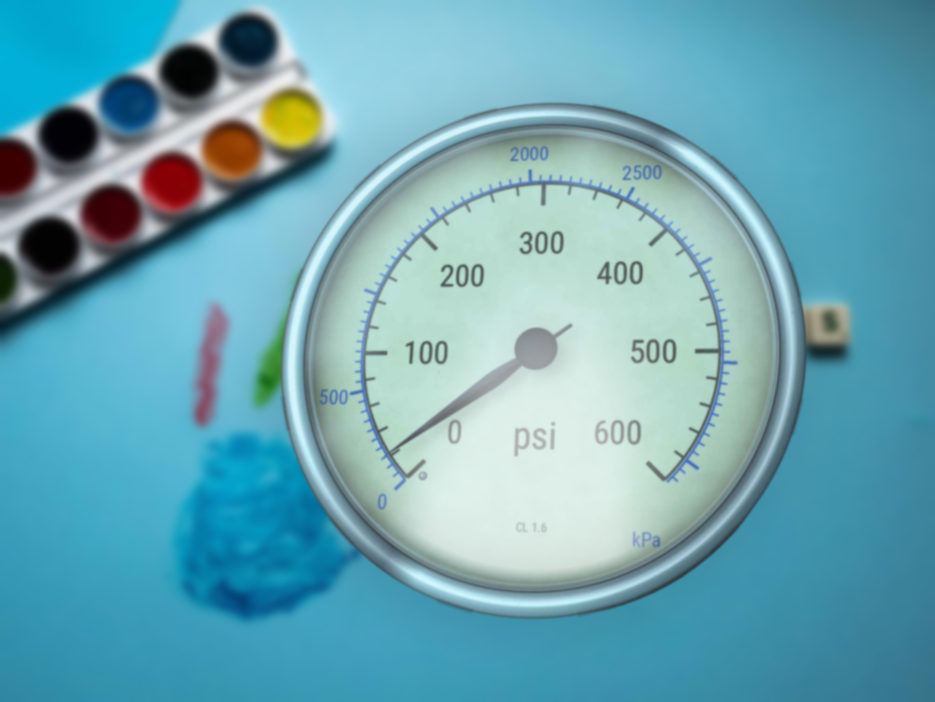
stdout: {"value": 20, "unit": "psi"}
